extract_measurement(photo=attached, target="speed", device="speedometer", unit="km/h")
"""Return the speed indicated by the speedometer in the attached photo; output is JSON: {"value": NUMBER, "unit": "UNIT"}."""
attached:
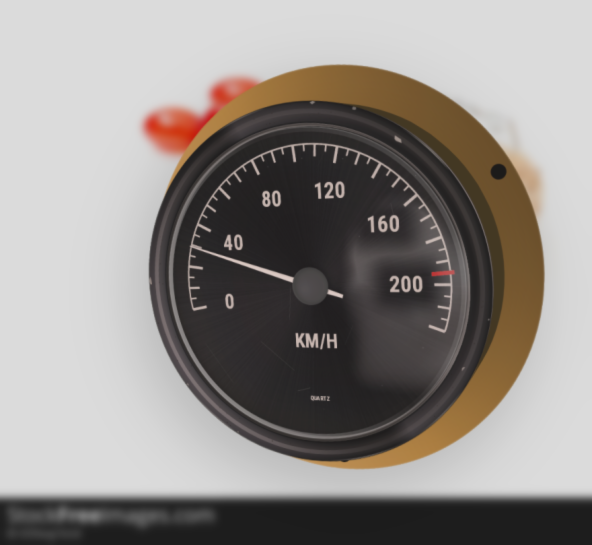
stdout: {"value": 30, "unit": "km/h"}
